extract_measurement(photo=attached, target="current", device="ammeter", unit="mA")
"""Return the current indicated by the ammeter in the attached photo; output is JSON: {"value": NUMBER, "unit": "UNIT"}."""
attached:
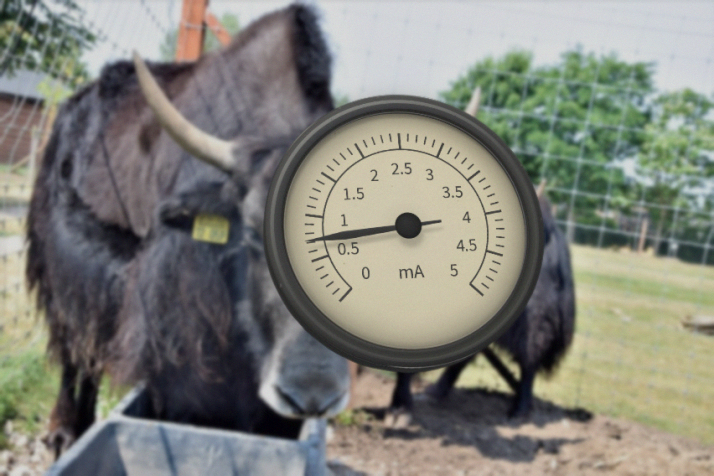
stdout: {"value": 0.7, "unit": "mA"}
